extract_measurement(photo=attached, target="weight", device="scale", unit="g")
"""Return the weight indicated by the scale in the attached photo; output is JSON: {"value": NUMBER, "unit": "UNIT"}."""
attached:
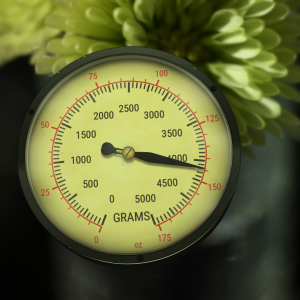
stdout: {"value": 4100, "unit": "g"}
